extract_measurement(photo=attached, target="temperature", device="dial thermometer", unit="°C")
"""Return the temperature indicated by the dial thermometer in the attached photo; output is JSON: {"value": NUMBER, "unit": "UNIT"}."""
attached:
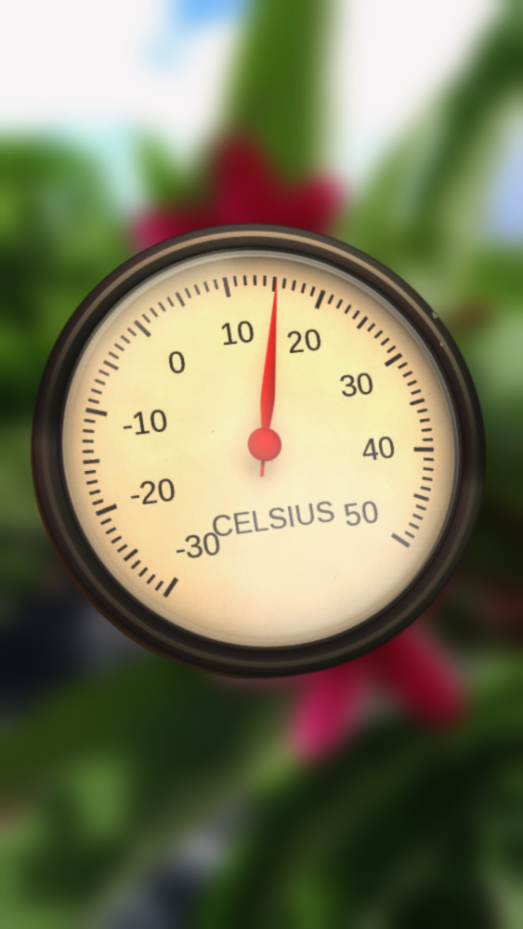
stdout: {"value": 15, "unit": "°C"}
